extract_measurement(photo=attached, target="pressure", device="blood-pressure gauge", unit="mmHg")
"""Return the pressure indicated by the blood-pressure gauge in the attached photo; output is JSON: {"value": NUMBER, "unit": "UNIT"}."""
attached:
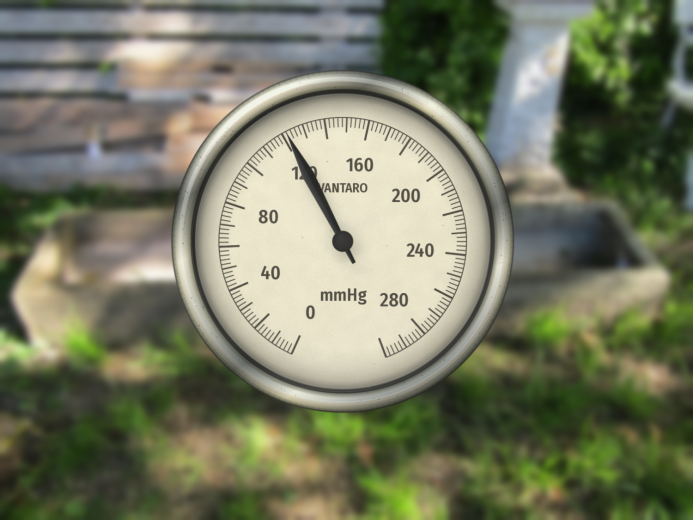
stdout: {"value": 122, "unit": "mmHg"}
